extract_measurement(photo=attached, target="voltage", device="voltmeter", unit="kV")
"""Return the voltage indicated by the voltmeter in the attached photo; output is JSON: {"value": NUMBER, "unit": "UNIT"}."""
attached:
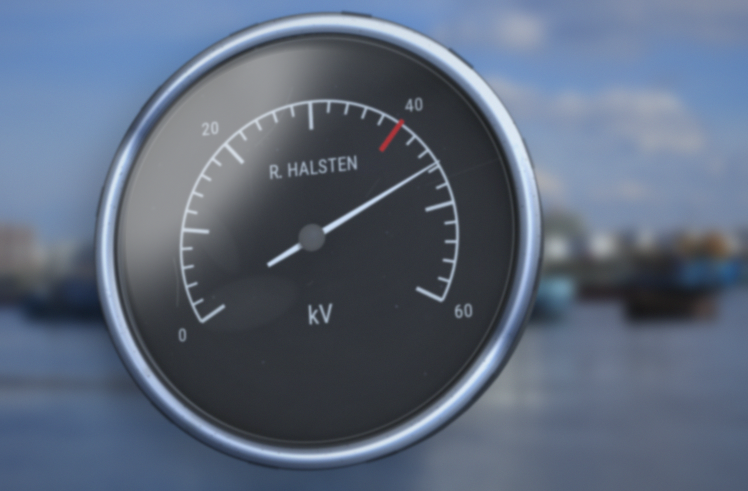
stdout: {"value": 46, "unit": "kV"}
